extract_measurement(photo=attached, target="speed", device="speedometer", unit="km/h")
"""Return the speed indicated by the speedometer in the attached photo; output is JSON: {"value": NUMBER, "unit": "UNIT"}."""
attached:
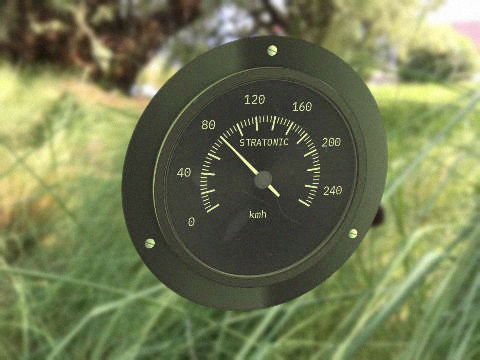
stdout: {"value": 80, "unit": "km/h"}
